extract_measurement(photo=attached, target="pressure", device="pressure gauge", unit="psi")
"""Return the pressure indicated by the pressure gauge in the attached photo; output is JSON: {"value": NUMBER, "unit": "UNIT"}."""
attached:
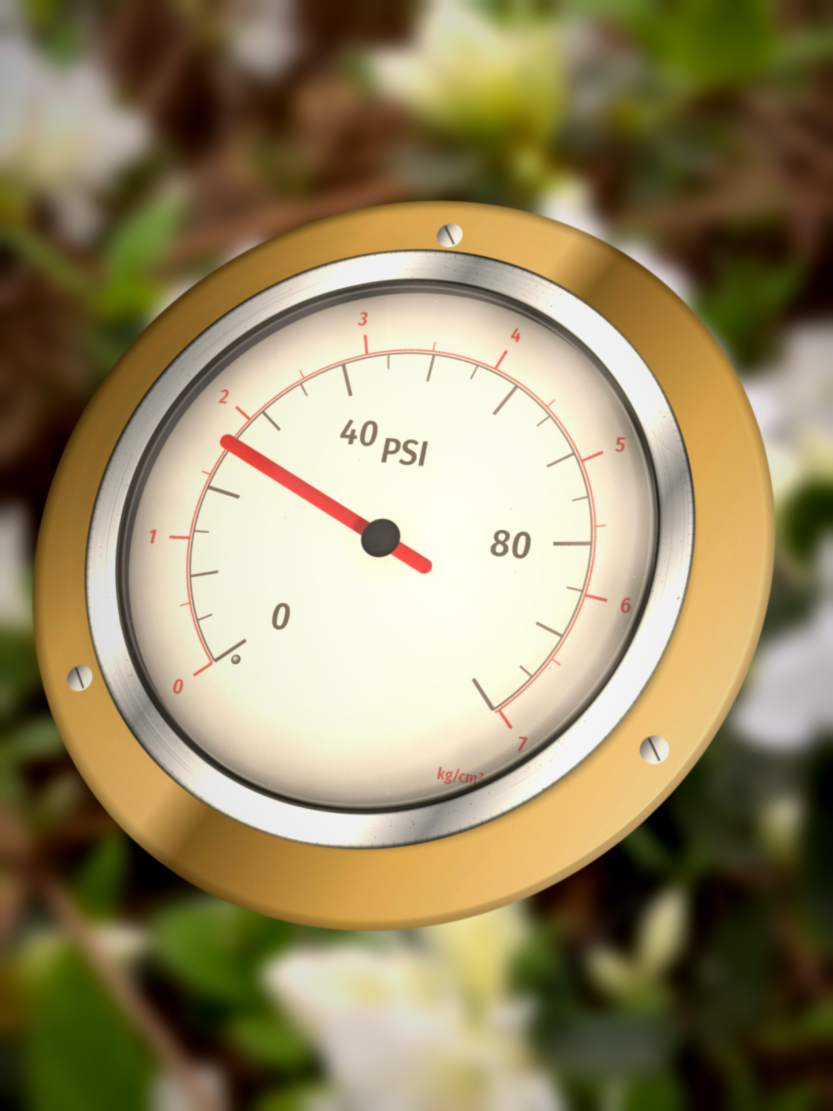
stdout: {"value": 25, "unit": "psi"}
